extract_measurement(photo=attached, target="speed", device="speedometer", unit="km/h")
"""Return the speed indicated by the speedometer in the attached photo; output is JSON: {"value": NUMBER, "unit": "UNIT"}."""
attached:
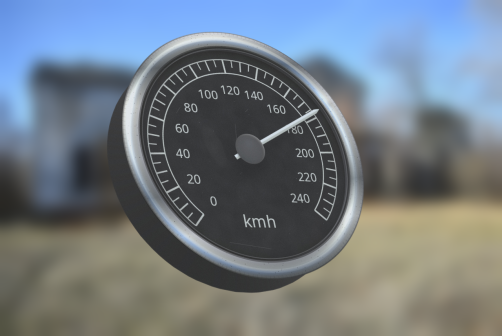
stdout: {"value": 177.5, "unit": "km/h"}
